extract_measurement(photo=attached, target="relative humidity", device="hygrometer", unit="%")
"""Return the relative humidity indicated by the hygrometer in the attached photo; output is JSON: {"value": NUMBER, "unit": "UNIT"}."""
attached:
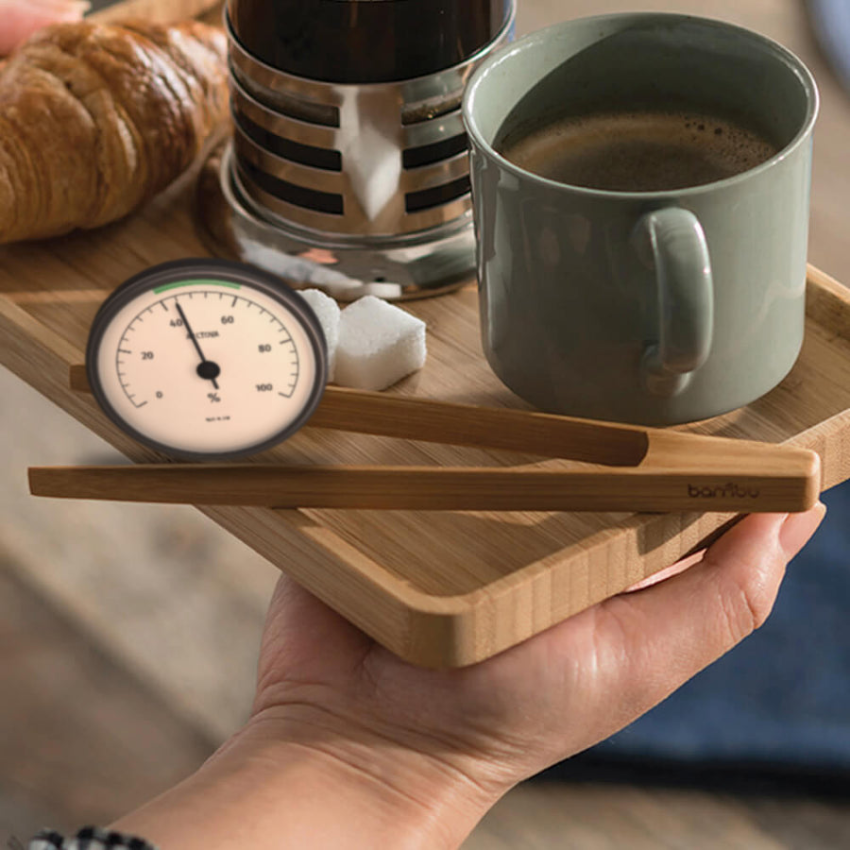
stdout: {"value": 44, "unit": "%"}
